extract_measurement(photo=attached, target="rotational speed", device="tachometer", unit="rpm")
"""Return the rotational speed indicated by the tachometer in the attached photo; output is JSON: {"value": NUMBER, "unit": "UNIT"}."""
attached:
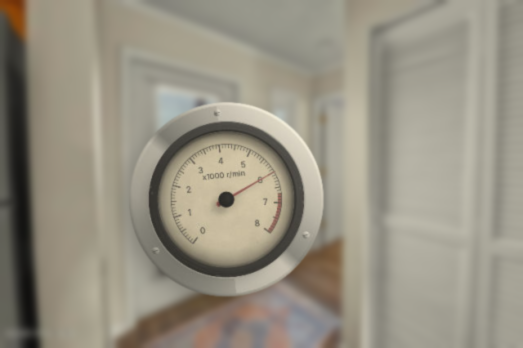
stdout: {"value": 6000, "unit": "rpm"}
